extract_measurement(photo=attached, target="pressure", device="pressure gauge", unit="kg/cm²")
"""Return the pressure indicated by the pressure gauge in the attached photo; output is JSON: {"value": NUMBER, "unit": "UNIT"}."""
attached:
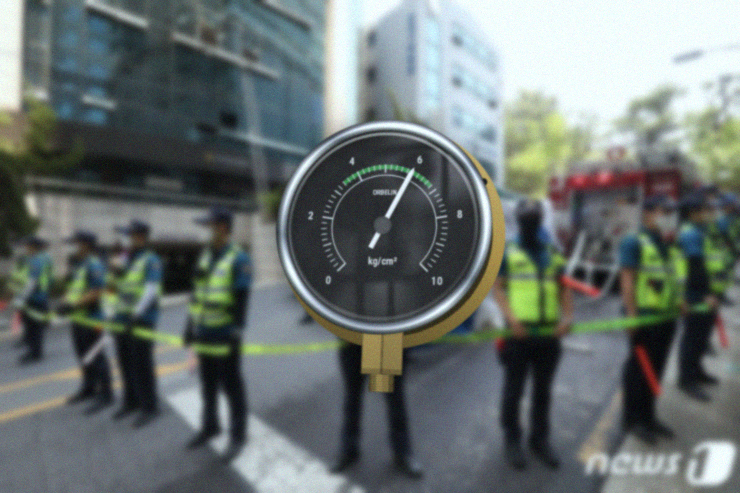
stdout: {"value": 6, "unit": "kg/cm²"}
